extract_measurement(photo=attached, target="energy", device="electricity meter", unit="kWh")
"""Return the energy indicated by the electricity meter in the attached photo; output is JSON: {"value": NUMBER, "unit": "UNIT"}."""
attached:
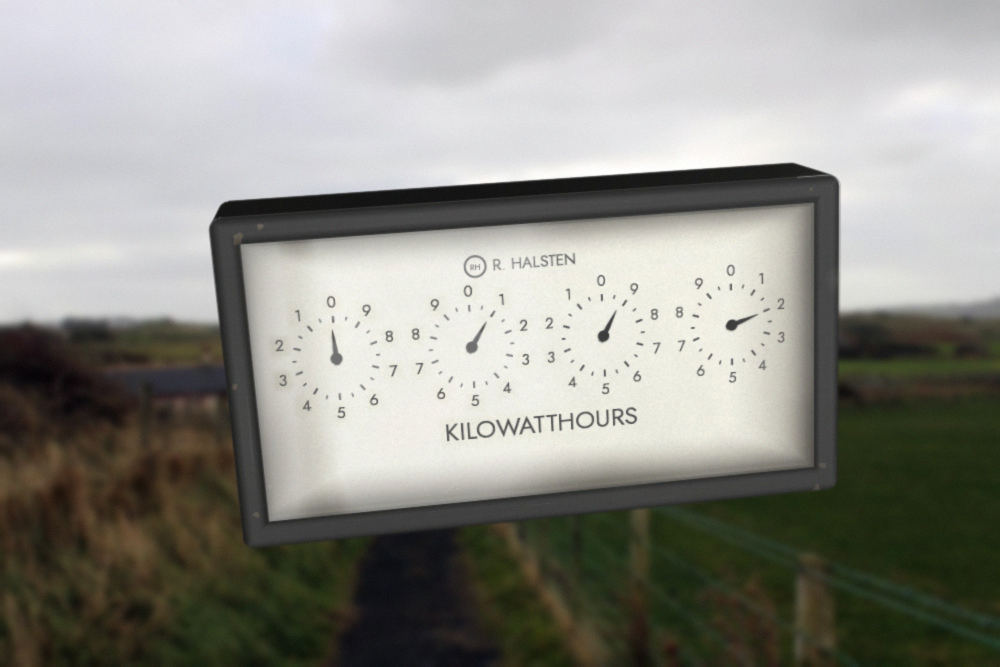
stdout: {"value": 92, "unit": "kWh"}
